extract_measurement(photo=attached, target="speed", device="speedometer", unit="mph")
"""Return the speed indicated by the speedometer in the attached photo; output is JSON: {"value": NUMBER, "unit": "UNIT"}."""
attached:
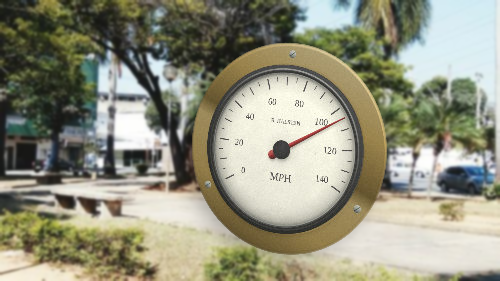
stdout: {"value": 105, "unit": "mph"}
